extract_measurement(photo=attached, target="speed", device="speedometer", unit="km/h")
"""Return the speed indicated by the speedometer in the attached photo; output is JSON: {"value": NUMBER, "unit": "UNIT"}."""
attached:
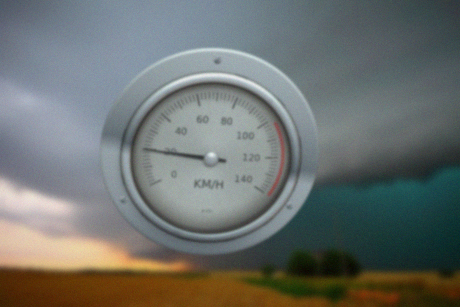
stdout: {"value": 20, "unit": "km/h"}
